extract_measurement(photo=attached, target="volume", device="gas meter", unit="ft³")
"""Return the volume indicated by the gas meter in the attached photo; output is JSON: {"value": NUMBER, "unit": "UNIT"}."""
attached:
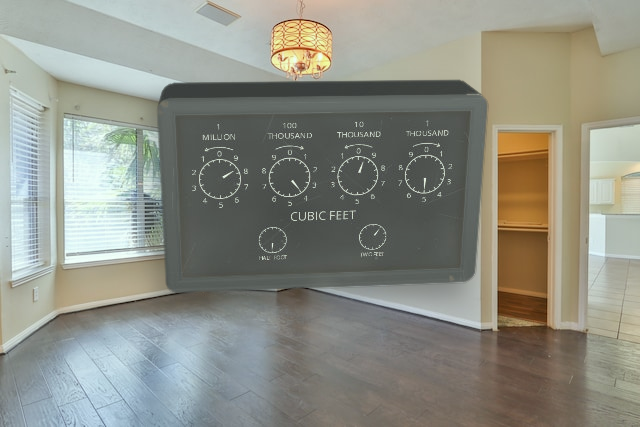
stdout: {"value": 839500, "unit": "ft³"}
